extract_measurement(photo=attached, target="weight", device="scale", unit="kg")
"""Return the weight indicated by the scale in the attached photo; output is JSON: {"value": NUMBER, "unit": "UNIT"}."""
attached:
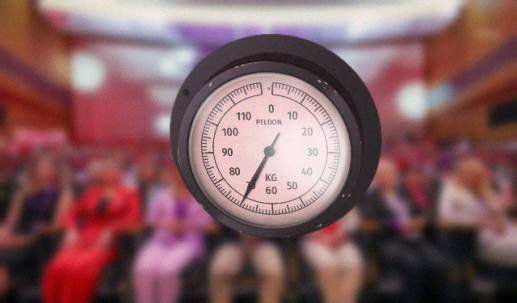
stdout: {"value": 70, "unit": "kg"}
